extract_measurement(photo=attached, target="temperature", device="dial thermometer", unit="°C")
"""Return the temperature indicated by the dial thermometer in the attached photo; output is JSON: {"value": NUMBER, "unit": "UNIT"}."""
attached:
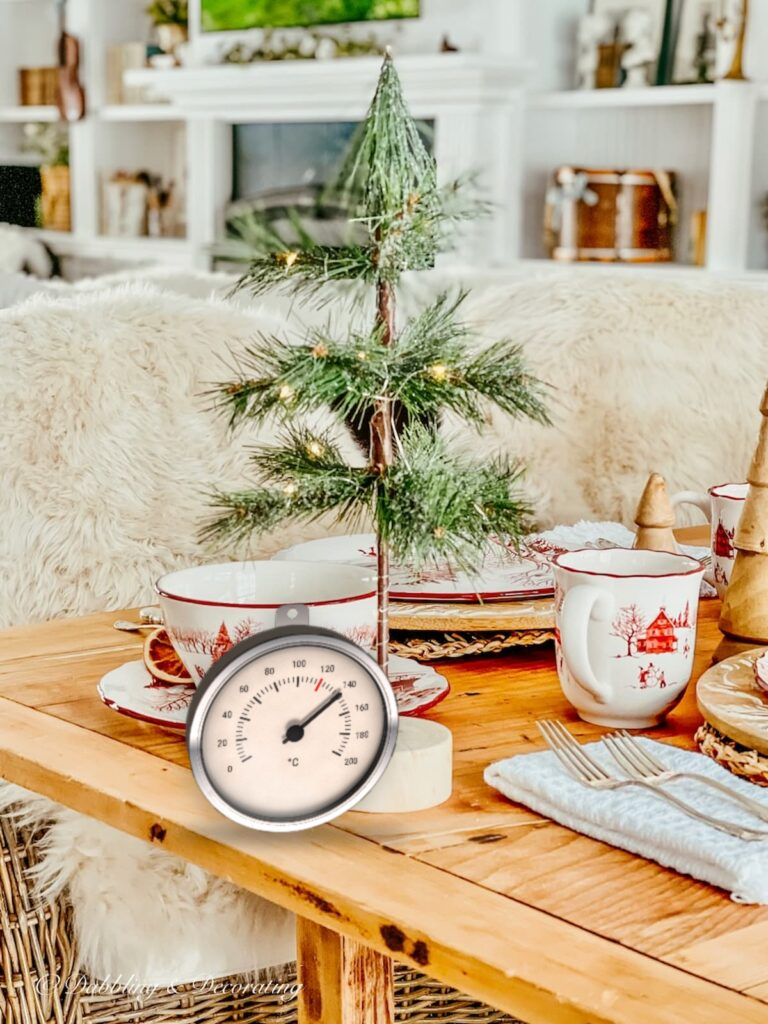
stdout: {"value": 140, "unit": "°C"}
